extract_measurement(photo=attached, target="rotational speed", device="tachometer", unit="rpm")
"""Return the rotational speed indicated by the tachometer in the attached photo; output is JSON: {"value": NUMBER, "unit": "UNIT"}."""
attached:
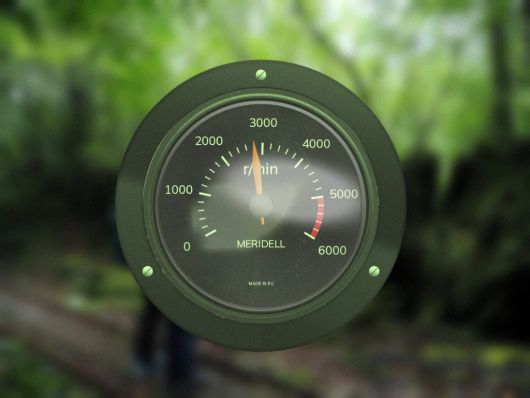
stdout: {"value": 2800, "unit": "rpm"}
